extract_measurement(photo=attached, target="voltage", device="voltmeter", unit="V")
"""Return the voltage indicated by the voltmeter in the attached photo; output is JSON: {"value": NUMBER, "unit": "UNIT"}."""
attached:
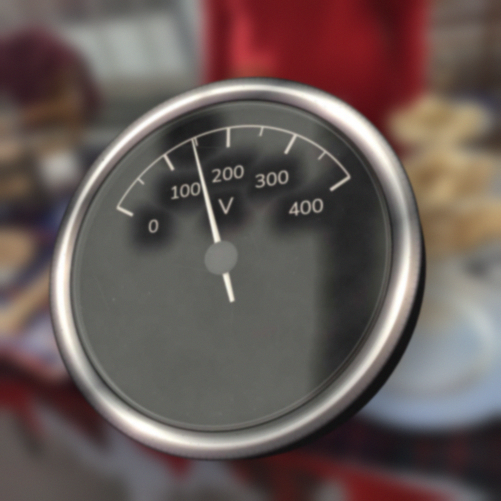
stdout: {"value": 150, "unit": "V"}
